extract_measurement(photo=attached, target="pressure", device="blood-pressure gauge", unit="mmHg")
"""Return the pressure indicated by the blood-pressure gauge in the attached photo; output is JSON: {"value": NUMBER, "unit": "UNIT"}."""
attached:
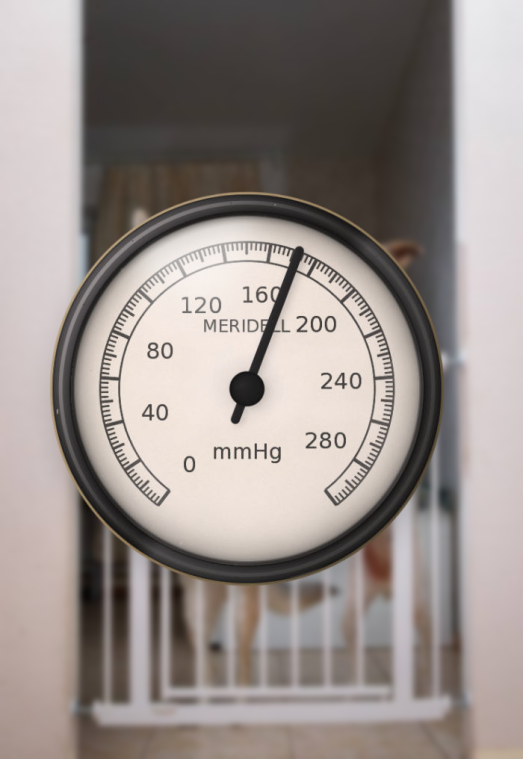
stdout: {"value": 172, "unit": "mmHg"}
